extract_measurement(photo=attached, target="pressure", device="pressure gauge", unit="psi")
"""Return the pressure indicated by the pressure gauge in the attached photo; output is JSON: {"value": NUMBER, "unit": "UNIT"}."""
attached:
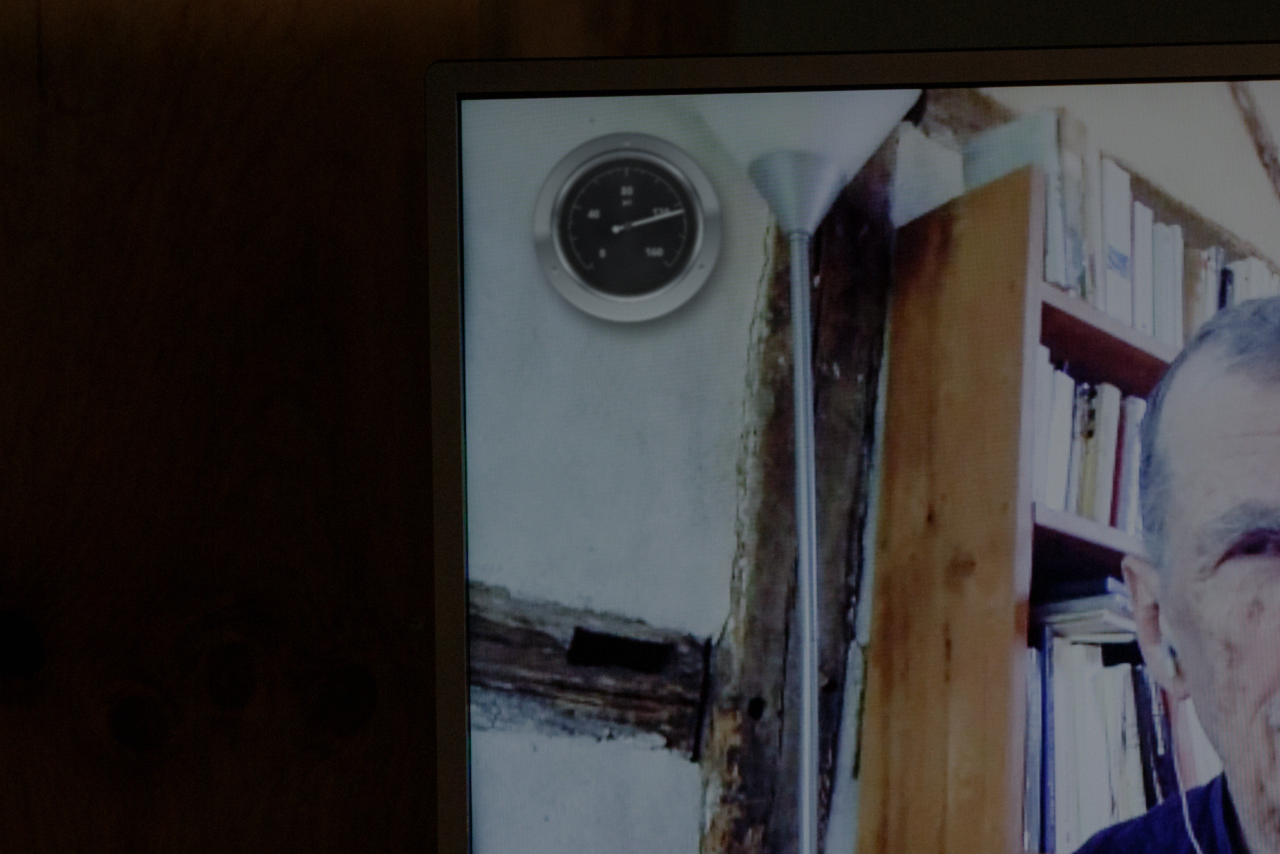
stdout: {"value": 125, "unit": "psi"}
